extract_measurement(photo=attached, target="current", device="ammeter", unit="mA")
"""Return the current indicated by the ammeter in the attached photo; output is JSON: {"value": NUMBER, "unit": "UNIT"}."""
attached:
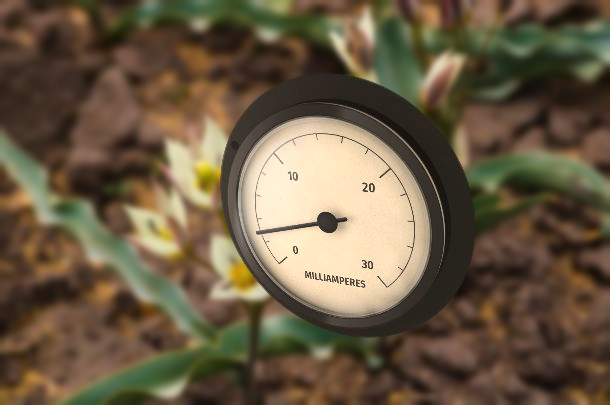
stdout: {"value": 3, "unit": "mA"}
